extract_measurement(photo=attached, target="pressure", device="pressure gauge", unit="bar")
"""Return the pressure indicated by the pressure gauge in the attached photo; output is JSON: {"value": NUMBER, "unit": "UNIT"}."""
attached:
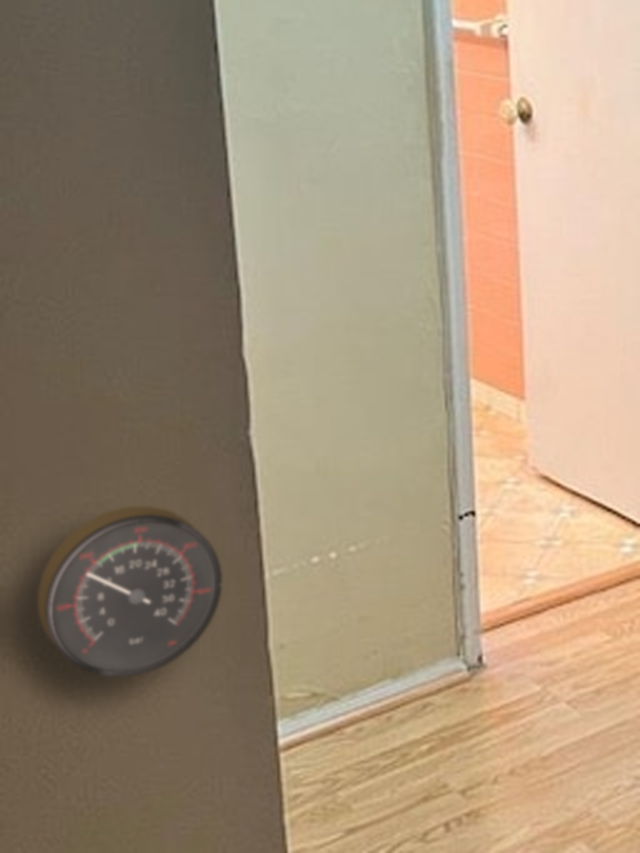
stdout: {"value": 12, "unit": "bar"}
